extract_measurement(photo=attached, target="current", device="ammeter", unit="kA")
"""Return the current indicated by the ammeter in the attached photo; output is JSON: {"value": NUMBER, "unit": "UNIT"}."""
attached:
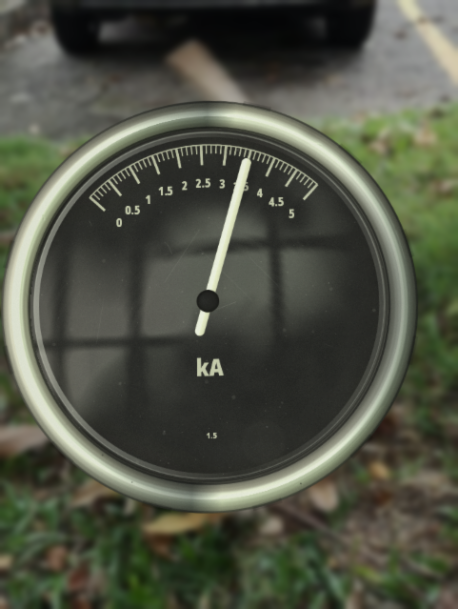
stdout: {"value": 3.5, "unit": "kA"}
